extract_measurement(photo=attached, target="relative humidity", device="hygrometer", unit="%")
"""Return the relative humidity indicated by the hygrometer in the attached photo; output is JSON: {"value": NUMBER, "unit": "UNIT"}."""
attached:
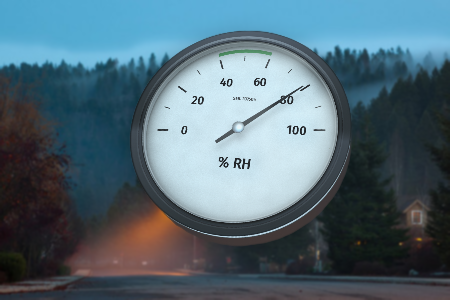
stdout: {"value": 80, "unit": "%"}
